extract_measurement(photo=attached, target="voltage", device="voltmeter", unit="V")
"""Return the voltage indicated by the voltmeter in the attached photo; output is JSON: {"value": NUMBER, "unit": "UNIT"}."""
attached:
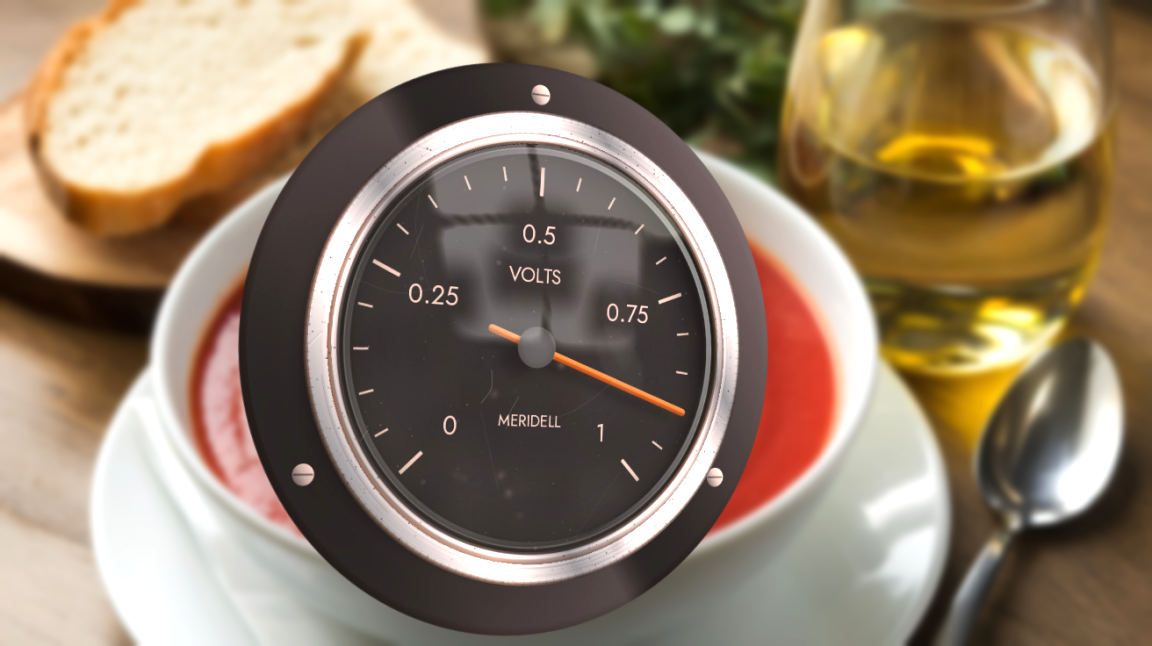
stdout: {"value": 0.9, "unit": "V"}
